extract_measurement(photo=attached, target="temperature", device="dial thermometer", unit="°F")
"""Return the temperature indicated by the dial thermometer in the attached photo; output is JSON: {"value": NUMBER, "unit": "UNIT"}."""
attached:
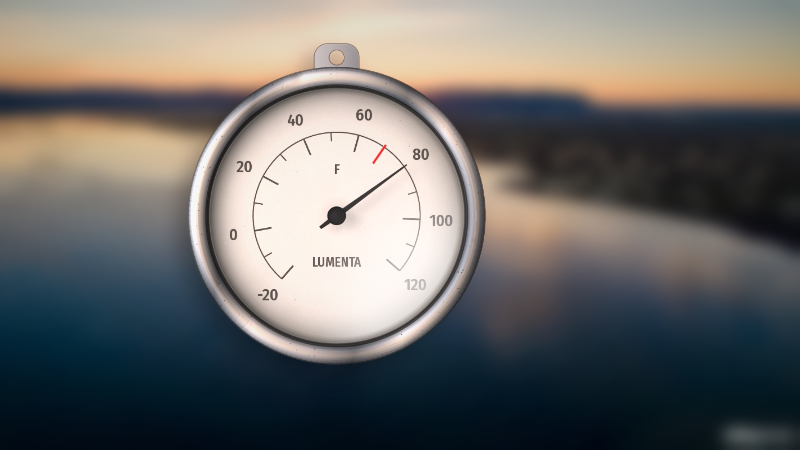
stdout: {"value": 80, "unit": "°F"}
